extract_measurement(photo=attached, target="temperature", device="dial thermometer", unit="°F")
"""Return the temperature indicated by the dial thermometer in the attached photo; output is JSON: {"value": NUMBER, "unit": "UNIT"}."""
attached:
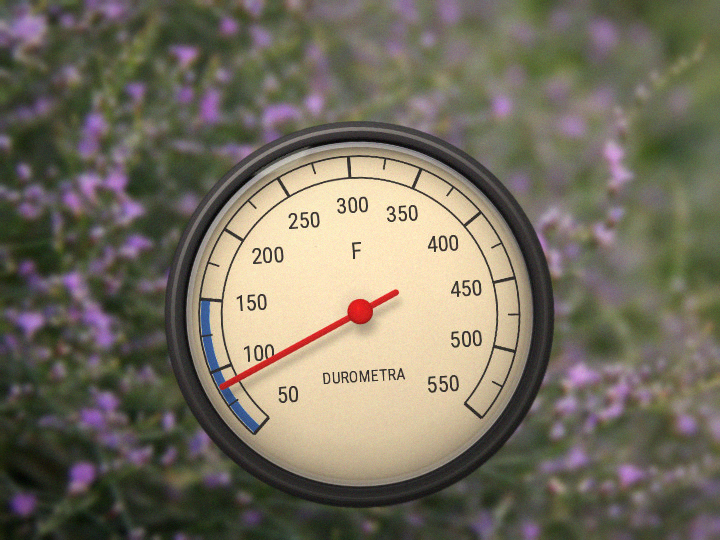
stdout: {"value": 87.5, "unit": "°F"}
